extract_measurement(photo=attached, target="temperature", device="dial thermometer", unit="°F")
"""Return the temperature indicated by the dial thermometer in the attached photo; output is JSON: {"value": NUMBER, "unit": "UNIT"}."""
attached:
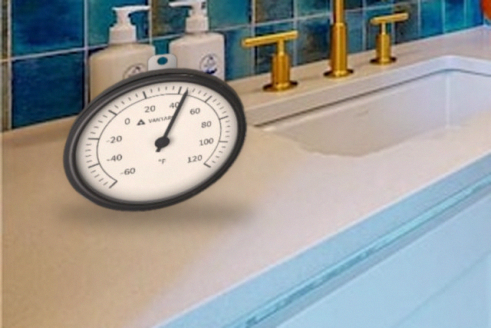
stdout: {"value": 44, "unit": "°F"}
